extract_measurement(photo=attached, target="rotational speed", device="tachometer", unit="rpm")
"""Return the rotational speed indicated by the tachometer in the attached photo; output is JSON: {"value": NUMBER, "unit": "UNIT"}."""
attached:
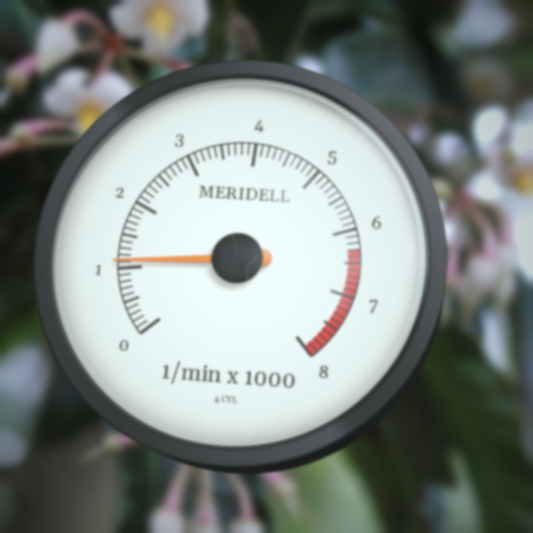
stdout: {"value": 1100, "unit": "rpm"}
